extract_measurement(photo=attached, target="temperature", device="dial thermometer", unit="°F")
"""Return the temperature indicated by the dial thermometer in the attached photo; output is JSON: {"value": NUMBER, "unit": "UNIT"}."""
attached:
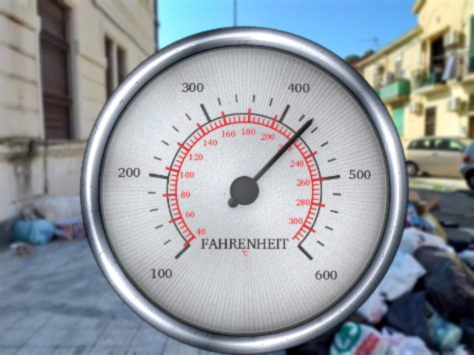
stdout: {"value": 430, "unit": "°F"}
